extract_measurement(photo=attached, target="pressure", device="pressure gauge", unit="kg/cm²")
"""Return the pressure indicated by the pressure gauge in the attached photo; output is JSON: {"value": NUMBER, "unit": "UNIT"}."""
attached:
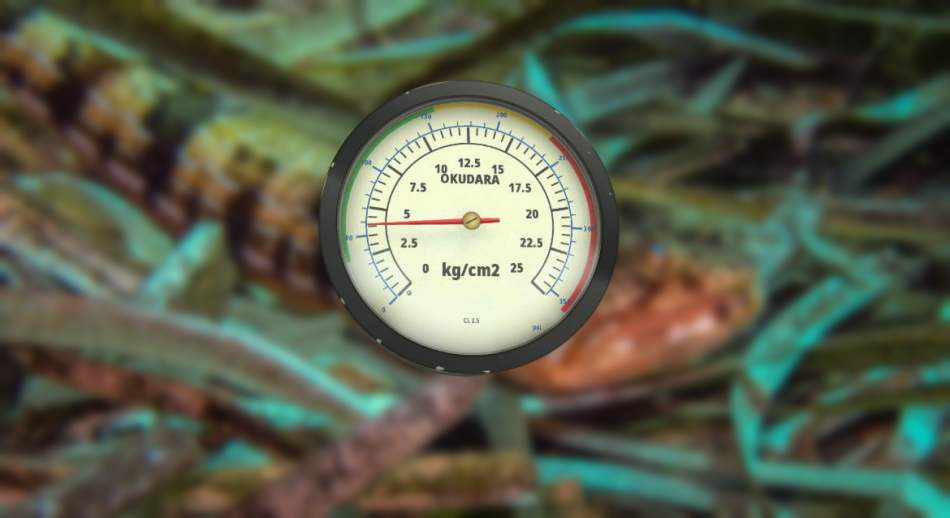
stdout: {"value": 4, "unit": "kg/cm²"}
